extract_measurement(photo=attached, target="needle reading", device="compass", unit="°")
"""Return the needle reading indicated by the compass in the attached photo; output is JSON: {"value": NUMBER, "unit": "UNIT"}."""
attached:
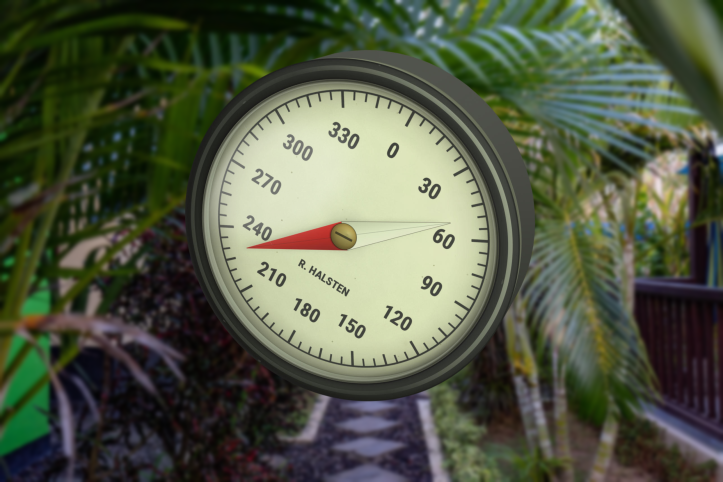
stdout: {"value": 230, "unit": "°"}
